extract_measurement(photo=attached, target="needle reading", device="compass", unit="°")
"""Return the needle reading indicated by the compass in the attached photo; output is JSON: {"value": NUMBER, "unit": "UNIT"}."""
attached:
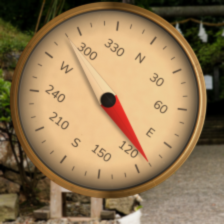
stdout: {"value": 110, "unit": "°"}
